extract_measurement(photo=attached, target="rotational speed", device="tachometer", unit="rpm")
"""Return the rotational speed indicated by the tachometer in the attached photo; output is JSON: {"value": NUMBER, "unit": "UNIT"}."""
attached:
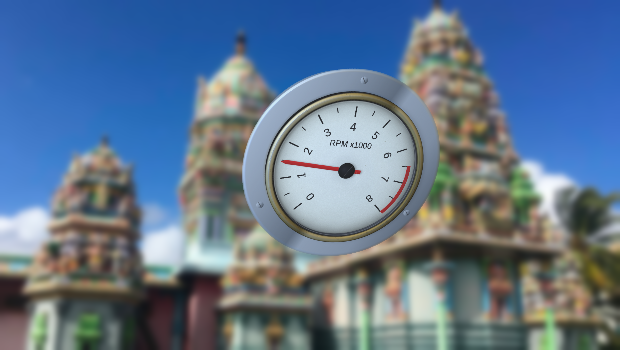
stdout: {"value": 1500, "unit": "rpm"}
